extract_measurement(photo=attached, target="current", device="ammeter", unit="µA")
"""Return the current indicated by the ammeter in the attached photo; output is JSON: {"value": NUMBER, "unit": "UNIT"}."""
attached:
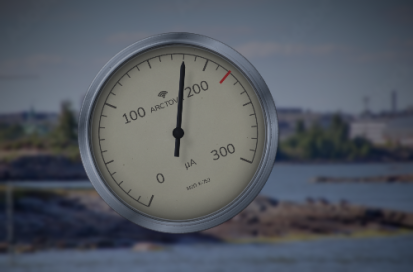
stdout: {"value": 180, "unit": "µA"}
